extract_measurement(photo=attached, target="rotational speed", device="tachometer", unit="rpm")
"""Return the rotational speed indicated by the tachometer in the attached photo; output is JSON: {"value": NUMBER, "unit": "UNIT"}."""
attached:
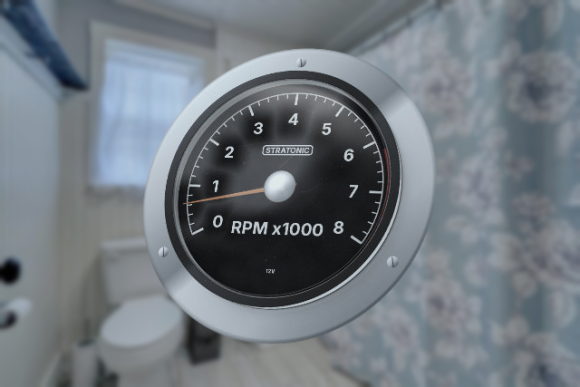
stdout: {"value": 600, "unit": "rpm"}
